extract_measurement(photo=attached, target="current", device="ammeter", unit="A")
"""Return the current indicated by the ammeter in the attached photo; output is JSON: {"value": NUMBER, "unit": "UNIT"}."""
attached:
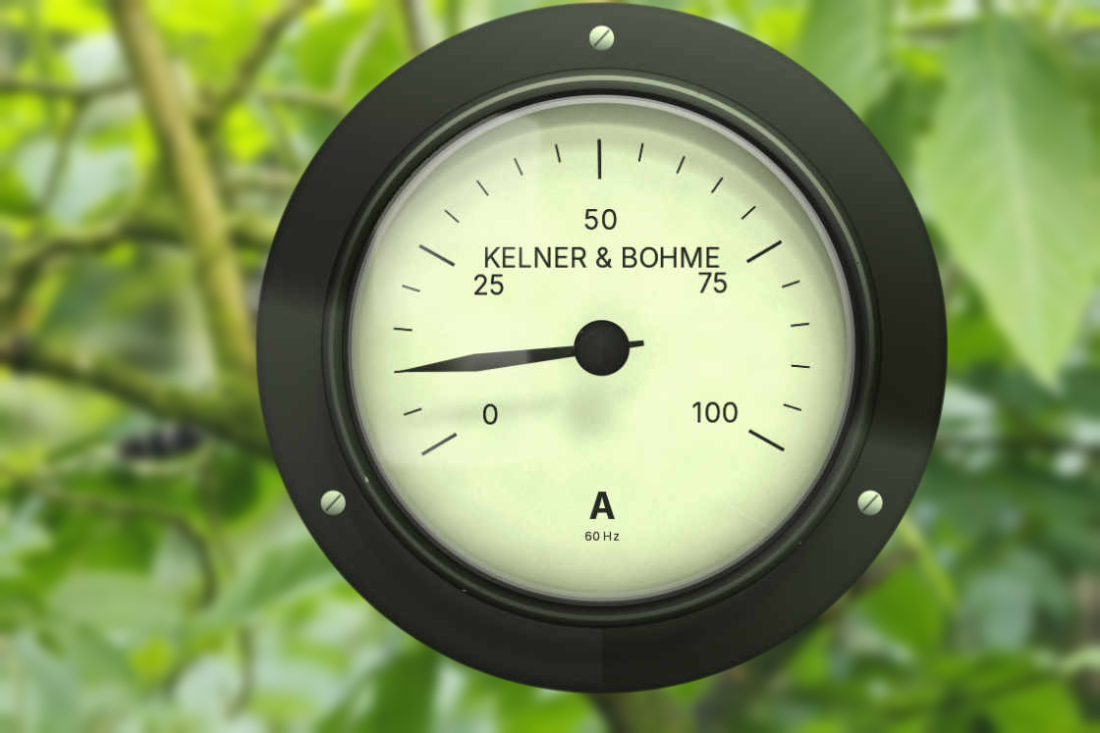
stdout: {"value": 10, "unit": "A"}
